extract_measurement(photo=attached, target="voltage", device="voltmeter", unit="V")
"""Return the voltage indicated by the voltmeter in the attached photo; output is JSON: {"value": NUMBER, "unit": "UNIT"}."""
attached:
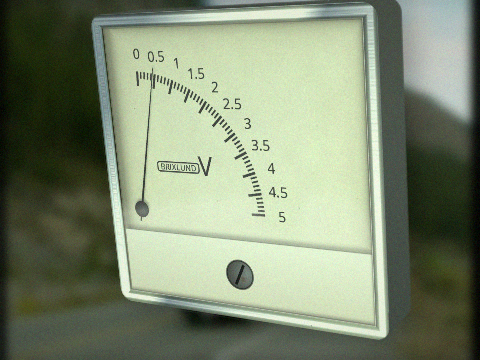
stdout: {"value": 0.5, "unit": "V"}
